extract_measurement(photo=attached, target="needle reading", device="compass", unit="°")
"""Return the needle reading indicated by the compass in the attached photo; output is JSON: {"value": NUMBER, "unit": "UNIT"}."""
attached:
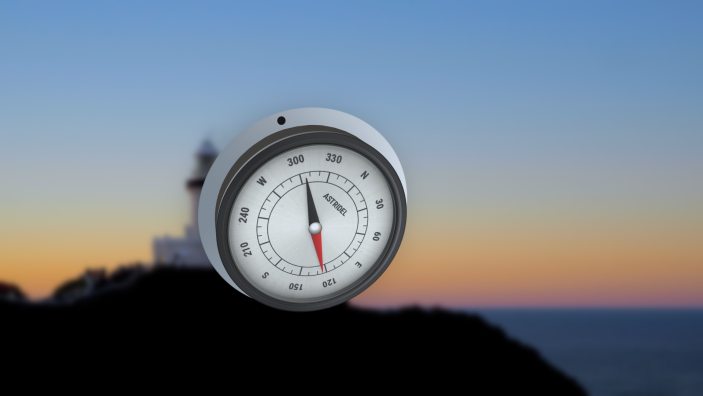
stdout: {"value": 125, "unit": "°"}
